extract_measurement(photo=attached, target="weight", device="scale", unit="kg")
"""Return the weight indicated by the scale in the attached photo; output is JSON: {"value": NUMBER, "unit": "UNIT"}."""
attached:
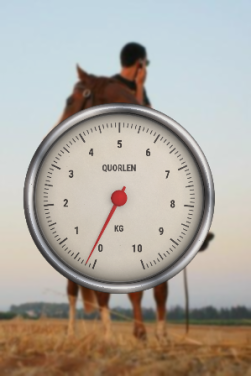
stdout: {"value": 0.2, "unit": "kg"}
